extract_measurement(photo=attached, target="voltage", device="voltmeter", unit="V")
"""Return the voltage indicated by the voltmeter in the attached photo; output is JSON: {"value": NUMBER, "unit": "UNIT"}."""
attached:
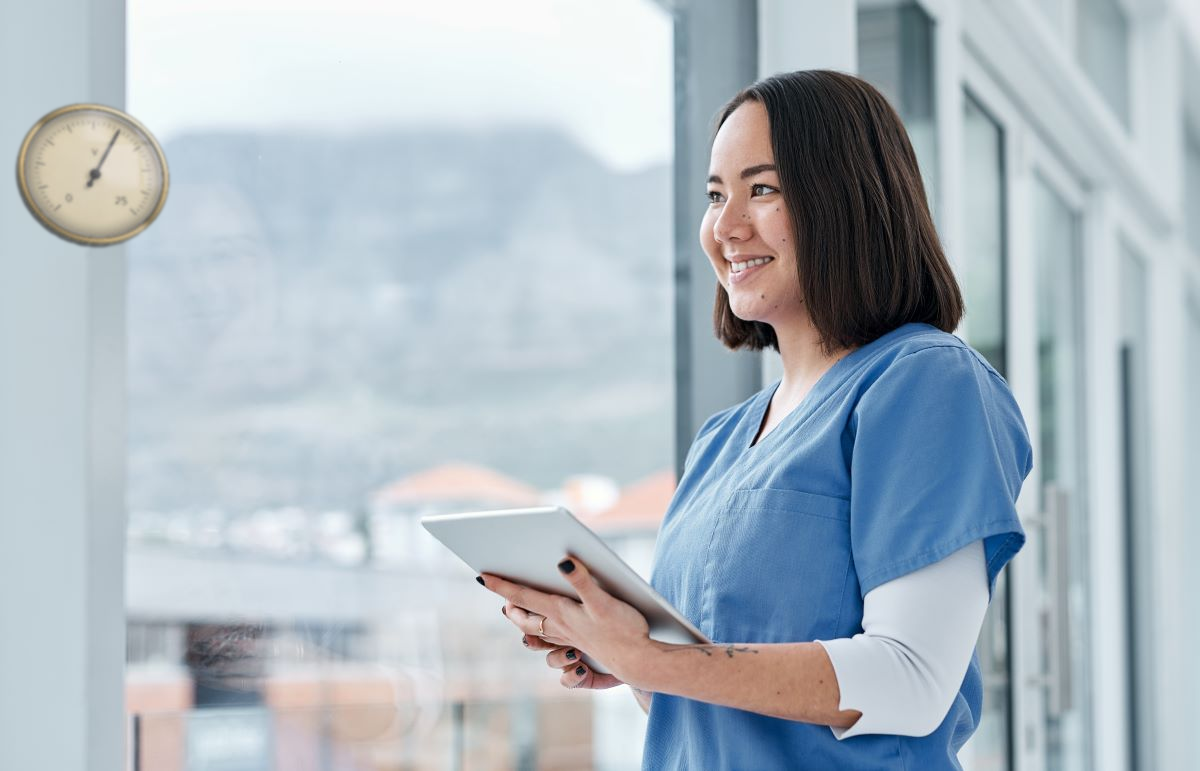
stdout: {"value": 15, "unit": "V"}
